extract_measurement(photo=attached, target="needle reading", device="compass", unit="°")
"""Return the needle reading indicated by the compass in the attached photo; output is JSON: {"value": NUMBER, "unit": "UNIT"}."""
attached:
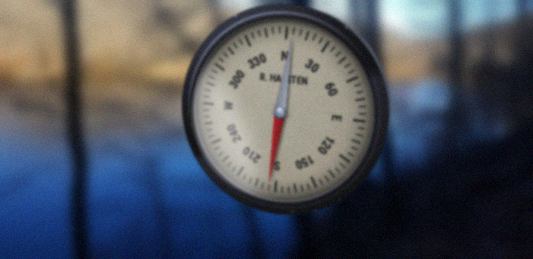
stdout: {"value": 185, "unit": "°"}
